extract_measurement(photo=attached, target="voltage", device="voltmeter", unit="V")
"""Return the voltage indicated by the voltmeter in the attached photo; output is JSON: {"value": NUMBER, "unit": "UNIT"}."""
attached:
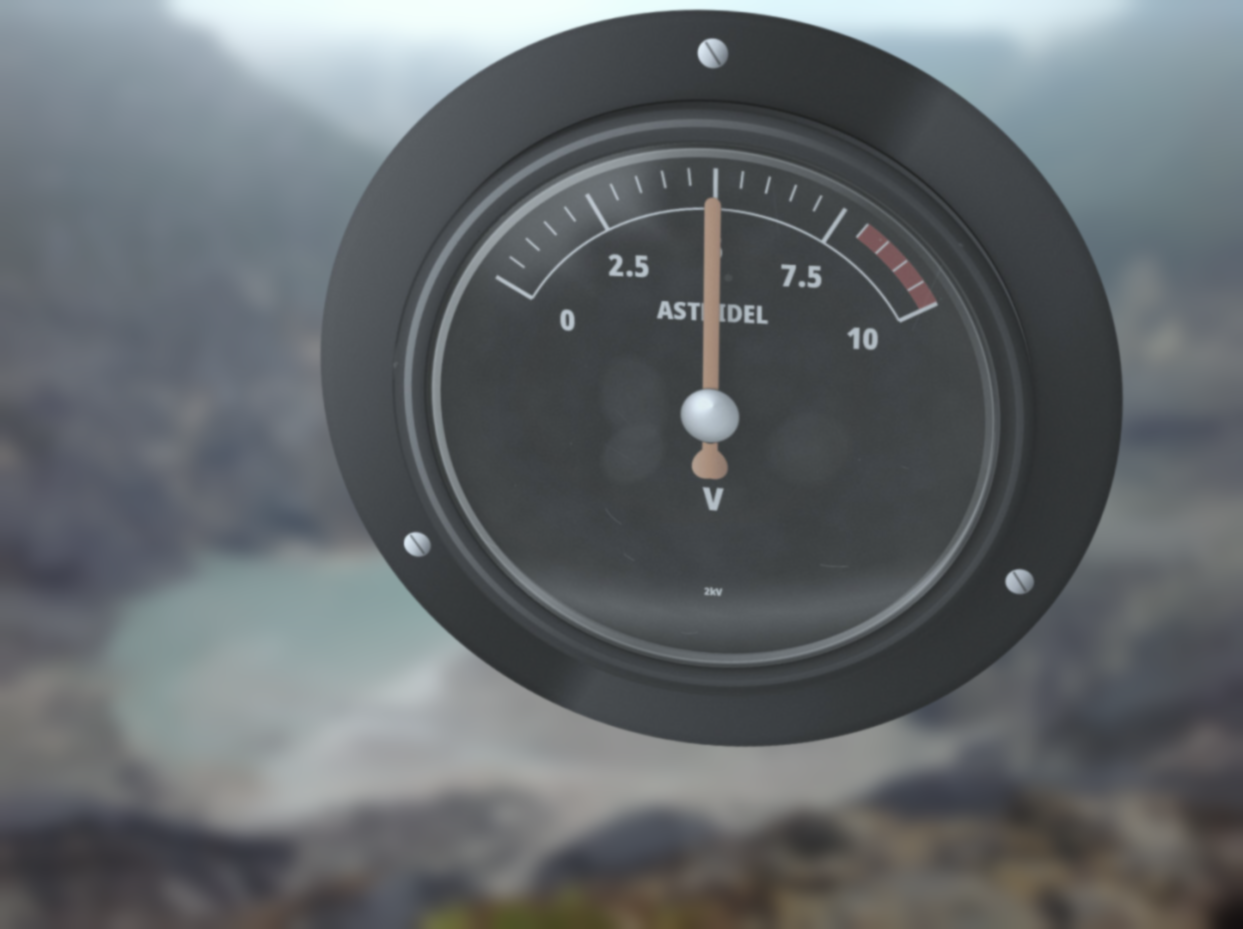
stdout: {"value": 5, "unit": "V"}
